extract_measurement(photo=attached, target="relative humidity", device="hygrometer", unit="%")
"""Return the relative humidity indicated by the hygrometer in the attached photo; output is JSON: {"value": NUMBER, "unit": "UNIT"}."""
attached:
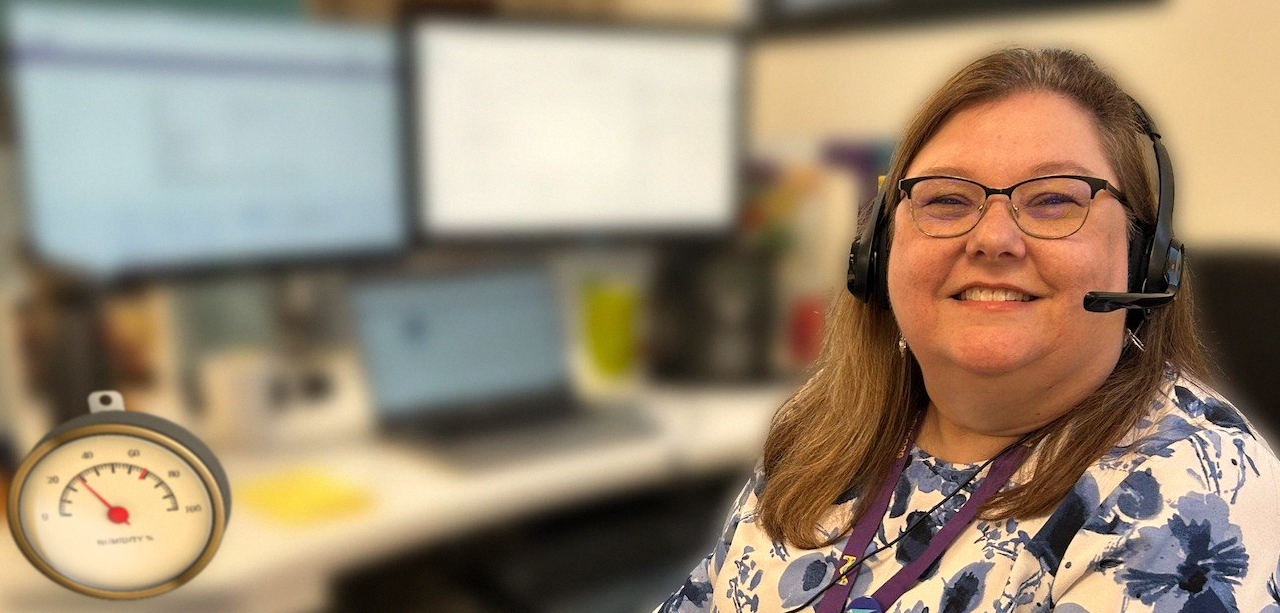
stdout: {"value": 30, "unit": "%"}
